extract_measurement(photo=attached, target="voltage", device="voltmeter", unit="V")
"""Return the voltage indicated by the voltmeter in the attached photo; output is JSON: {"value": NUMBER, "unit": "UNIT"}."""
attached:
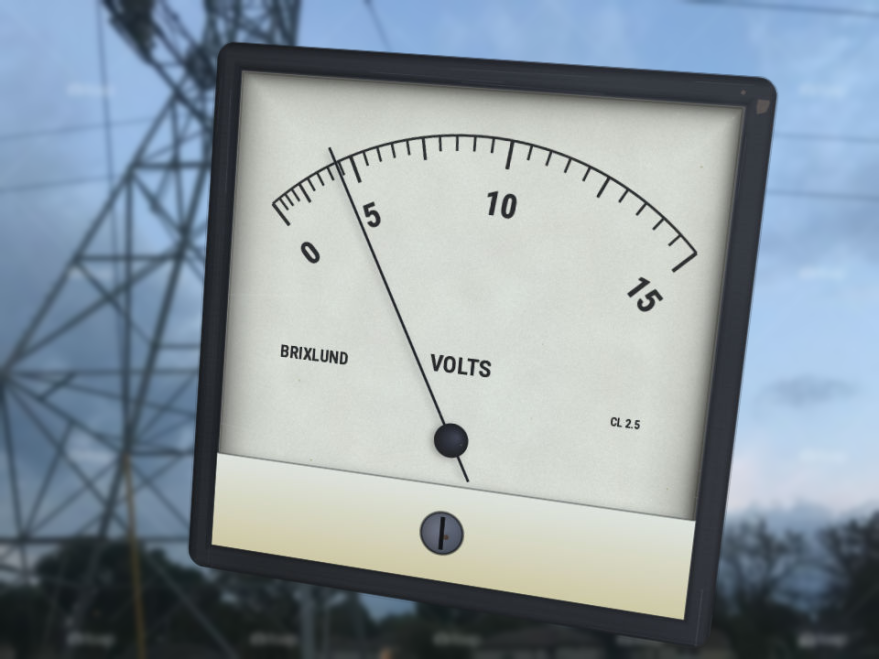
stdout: {"value": 4.5, "unit": "V"}
